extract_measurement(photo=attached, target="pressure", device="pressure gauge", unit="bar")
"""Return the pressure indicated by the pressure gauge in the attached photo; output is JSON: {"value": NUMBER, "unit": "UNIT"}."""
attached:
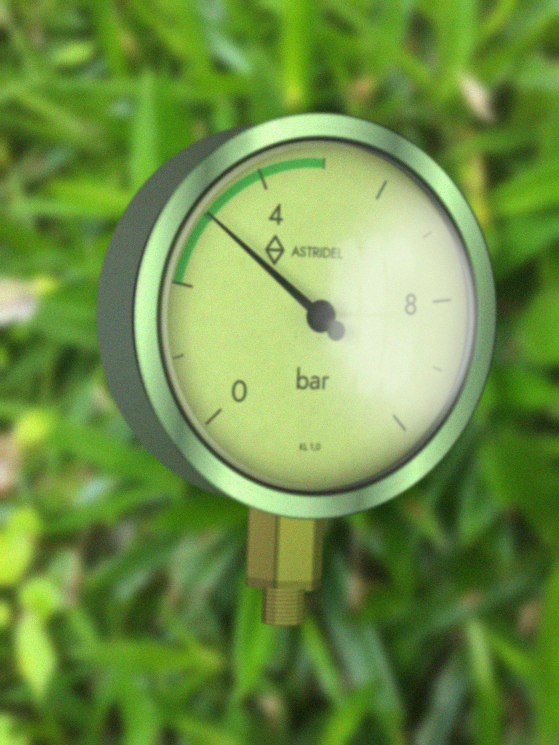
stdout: {"value": 3, "unit": "bar"}
